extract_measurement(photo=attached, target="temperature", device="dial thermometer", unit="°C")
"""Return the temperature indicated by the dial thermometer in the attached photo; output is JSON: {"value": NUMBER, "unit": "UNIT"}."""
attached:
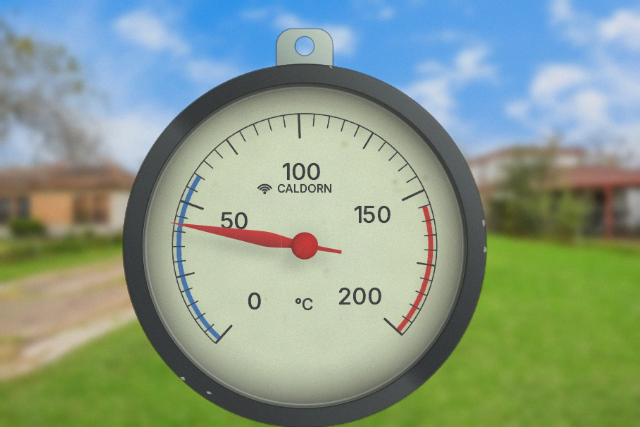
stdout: {"value": 42.5, "unit": "°C"}
